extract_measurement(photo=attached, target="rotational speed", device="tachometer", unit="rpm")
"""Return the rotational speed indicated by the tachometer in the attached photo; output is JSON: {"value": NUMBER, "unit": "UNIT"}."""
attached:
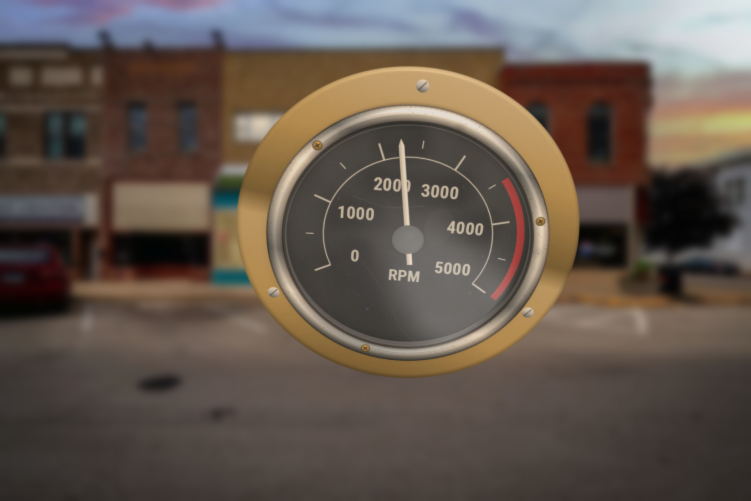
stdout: {"value": 2250, "unit": "rpm"}
